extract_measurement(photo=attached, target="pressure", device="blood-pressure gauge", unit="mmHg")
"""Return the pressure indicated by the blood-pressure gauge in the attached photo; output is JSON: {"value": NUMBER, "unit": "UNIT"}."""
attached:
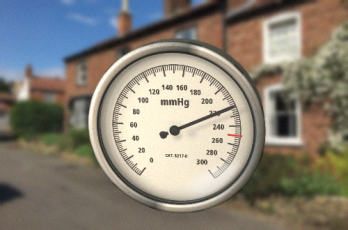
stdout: {"value": 220, "unit": "mmHg"}
